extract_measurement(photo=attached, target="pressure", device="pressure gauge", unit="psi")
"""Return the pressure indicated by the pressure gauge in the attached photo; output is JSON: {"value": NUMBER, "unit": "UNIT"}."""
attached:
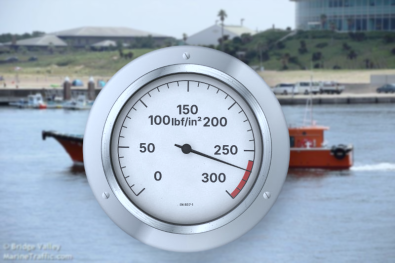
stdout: {"value": 270, "unit": "psi"}
